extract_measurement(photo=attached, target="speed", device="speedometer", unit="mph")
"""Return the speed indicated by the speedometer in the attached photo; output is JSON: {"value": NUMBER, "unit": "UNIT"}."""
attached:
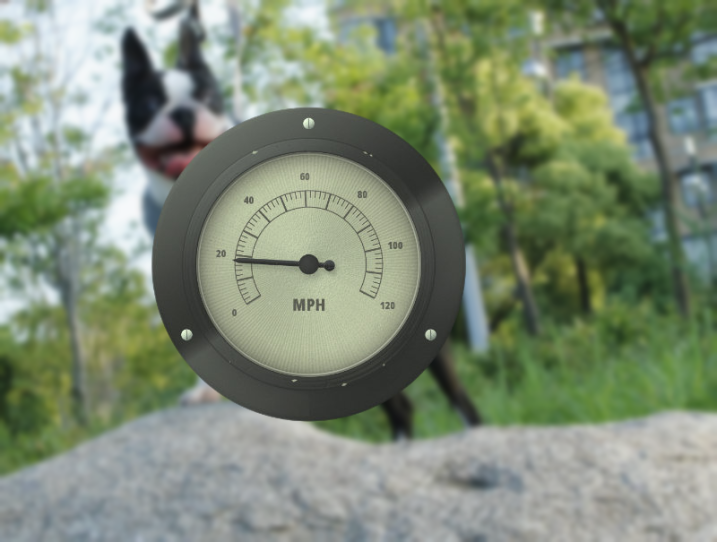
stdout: {"value": 18, "unit": "mph"}
